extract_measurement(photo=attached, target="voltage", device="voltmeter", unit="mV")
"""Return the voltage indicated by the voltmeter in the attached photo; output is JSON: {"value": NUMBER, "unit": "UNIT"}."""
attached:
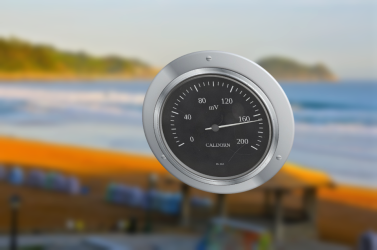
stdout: {"value": 165, "unit": "mV"}
